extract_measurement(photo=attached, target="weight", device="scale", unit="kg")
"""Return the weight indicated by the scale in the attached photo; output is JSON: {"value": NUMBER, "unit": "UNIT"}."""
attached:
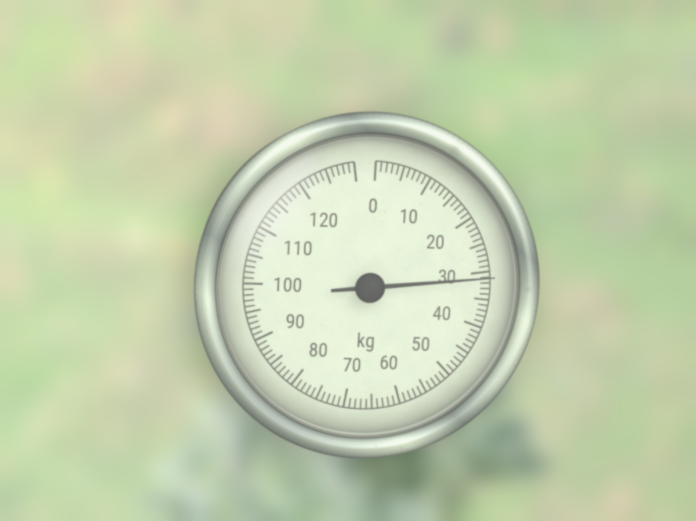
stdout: {"value": 31, "unit": "kg"}
